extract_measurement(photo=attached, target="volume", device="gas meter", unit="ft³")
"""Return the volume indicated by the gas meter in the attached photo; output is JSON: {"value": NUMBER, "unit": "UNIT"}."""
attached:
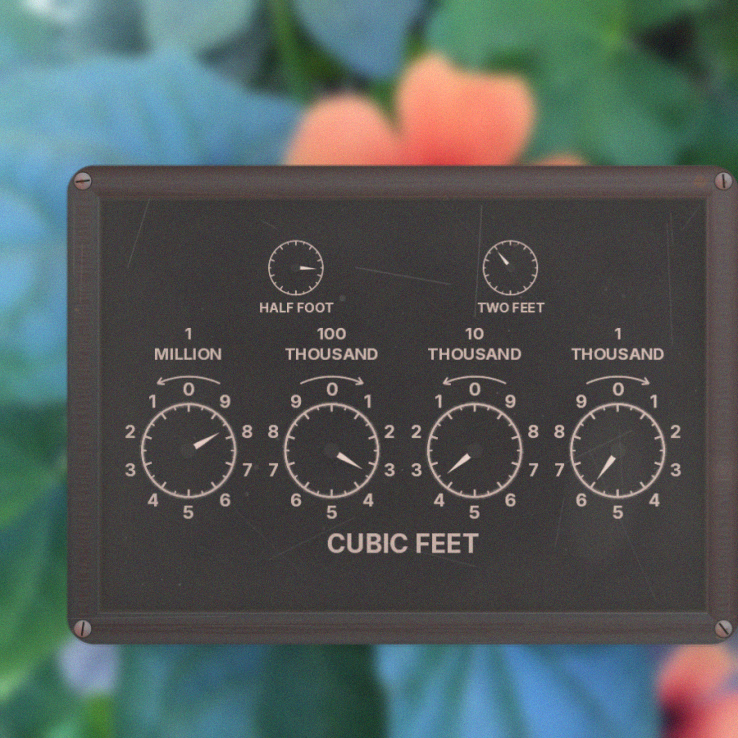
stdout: {"value": 833600, "unit": "ft³"}
